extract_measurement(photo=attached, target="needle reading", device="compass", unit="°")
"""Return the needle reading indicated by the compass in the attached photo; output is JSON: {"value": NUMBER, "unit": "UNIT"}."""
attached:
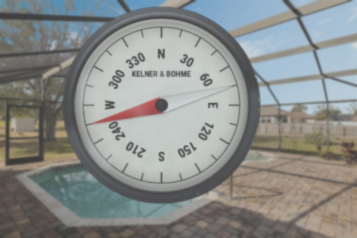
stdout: {"value": 255, "unit": "°"}
